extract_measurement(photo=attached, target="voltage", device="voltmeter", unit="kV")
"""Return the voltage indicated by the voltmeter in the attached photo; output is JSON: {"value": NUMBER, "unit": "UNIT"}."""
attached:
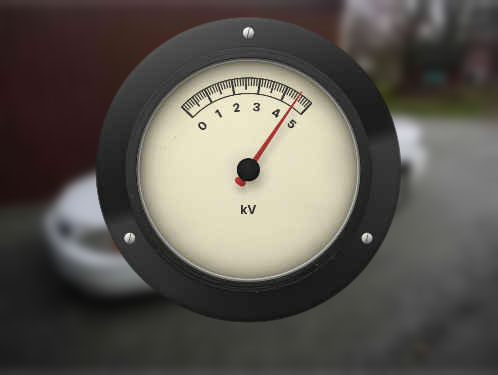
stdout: {"value": 4.5, "unit": "kV"}
